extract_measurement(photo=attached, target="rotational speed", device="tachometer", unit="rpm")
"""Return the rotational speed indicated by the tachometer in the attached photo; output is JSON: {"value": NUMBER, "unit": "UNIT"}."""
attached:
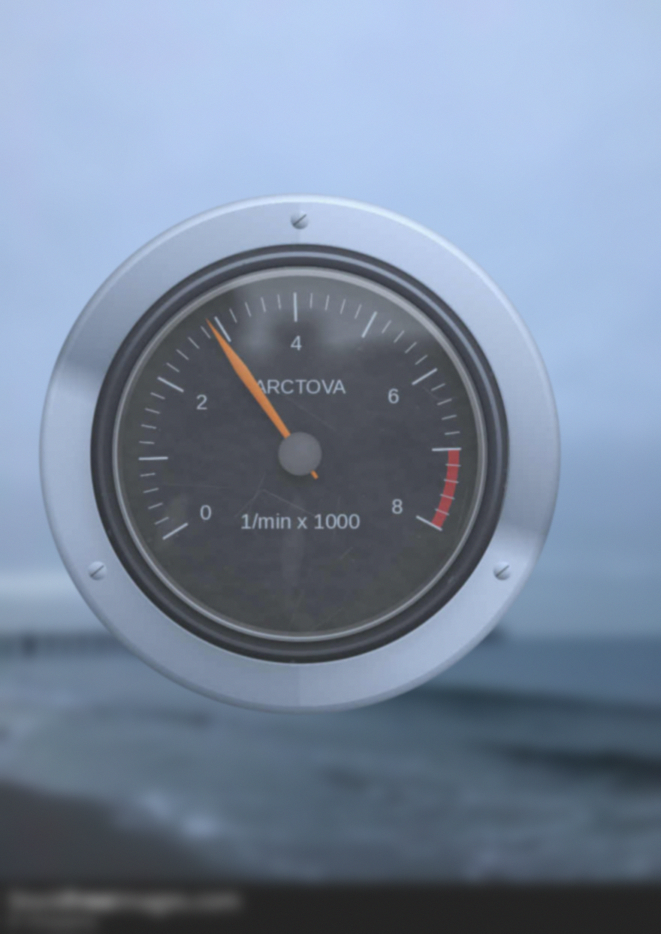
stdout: {"value": 2900, "unit": "rpm"}
